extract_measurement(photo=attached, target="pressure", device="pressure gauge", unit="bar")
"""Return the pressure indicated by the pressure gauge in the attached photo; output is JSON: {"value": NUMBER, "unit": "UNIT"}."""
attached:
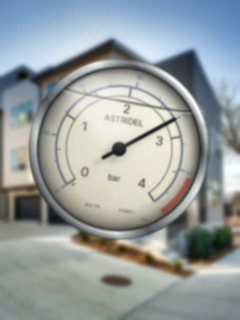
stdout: {"value": 2.75, "unit": "bar"}
